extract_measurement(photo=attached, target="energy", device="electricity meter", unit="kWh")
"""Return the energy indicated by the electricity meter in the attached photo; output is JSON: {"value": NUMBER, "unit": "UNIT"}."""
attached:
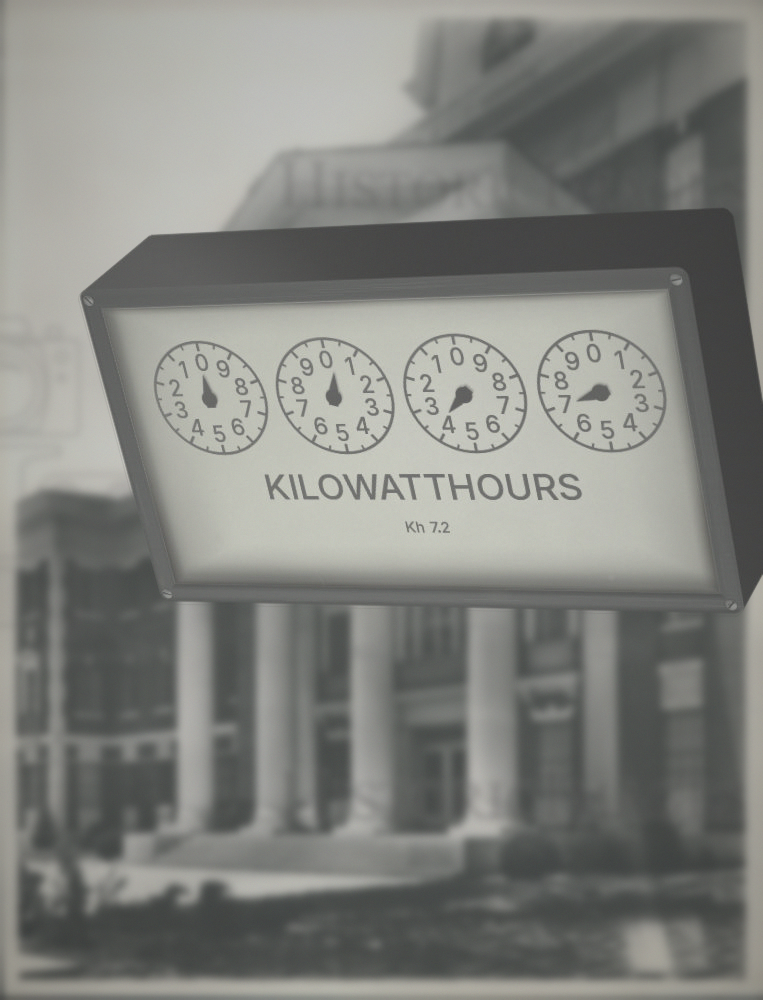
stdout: {"value": 37, "unit": "kWh"}
